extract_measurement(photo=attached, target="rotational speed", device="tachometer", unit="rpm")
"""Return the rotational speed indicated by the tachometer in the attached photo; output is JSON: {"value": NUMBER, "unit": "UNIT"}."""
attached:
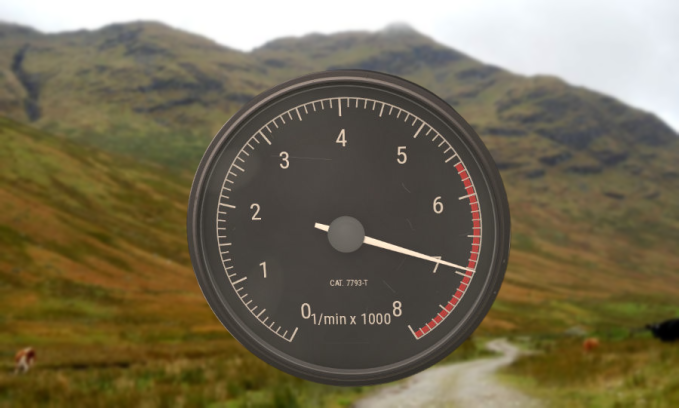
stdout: {"value": 6900, "unit": "rpm"}
